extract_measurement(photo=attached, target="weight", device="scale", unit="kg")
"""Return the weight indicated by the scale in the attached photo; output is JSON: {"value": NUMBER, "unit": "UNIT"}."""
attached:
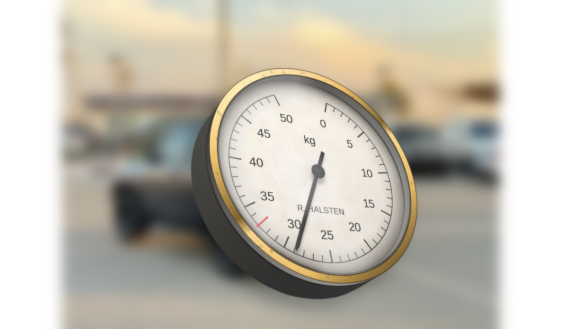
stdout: {"value": 29, "unit": "kg"}
